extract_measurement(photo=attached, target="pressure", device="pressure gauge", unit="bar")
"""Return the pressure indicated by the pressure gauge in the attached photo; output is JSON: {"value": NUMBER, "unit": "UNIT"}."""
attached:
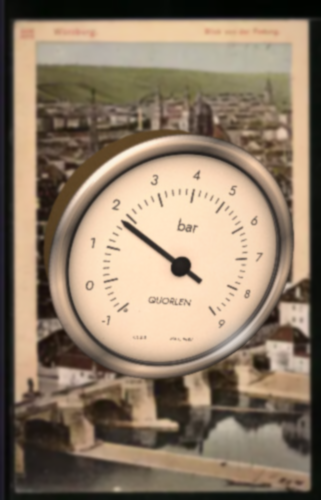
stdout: {"value": 1.8, "unit": "bar"}
